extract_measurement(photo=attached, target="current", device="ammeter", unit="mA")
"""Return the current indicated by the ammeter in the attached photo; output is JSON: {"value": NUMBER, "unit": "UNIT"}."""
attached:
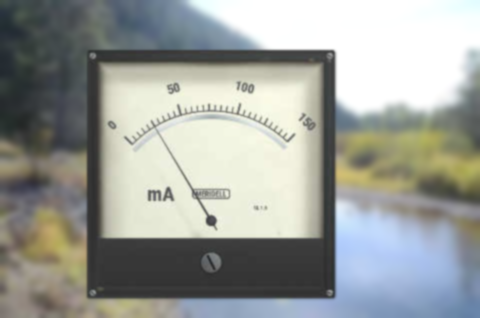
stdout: {"value": 25, "unit": "mA"}
